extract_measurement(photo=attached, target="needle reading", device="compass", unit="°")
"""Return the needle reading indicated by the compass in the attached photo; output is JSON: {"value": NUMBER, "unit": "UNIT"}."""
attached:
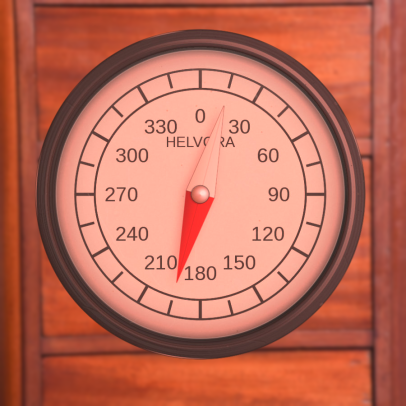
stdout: {"value": 195, "unit": "°"}
